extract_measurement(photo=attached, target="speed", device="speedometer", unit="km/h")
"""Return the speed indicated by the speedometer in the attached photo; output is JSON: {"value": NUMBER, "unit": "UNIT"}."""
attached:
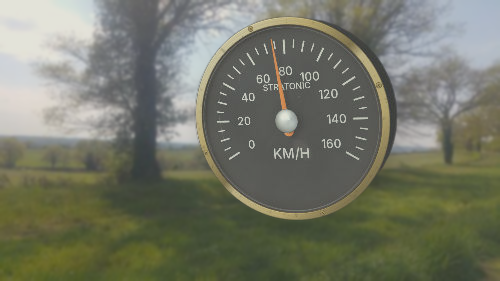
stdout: {"value": 75, "unit": "km/h"}
